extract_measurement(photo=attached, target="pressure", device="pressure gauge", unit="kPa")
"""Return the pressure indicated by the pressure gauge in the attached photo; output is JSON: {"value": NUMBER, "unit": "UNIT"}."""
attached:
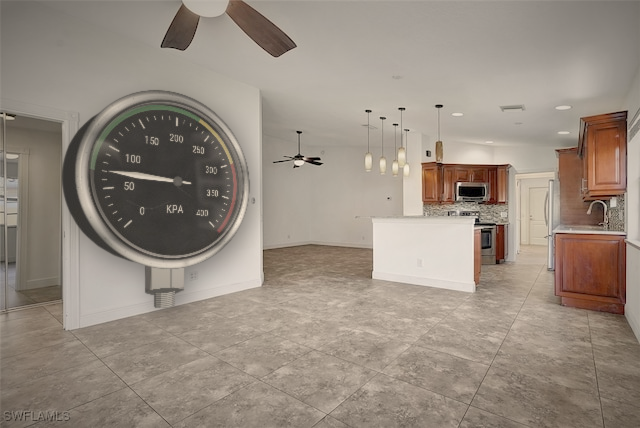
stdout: {"value": 70, "unit": "kPa"}
